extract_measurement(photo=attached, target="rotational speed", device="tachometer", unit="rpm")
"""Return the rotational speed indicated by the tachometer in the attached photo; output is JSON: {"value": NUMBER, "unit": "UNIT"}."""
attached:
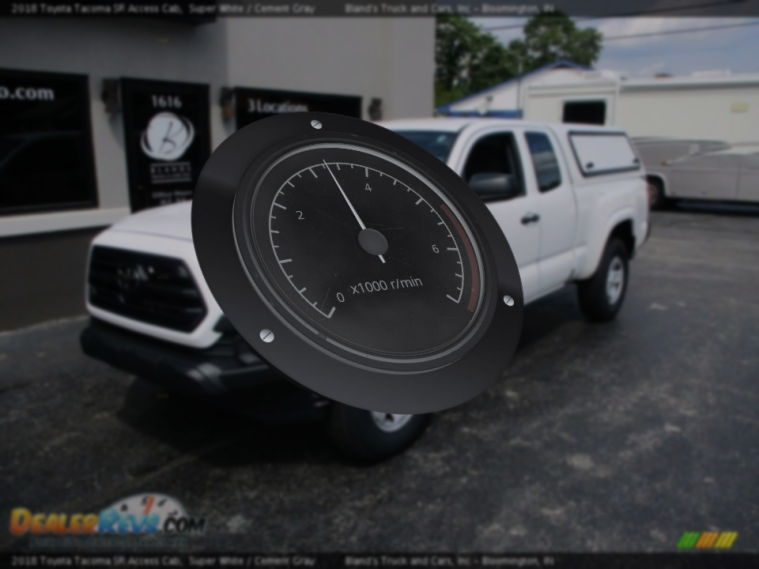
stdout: {"value": 3250, "unit": "rpm"}
